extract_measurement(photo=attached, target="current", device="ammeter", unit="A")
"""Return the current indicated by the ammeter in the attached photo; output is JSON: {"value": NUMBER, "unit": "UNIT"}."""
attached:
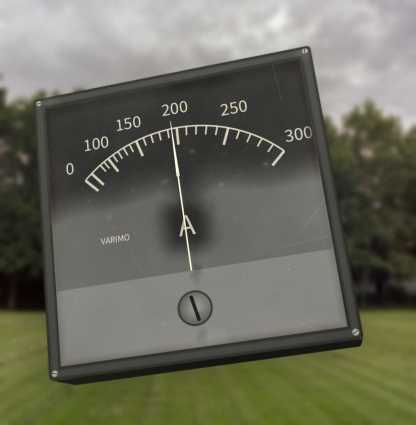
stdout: {"value": 195, "unit": "A"}
